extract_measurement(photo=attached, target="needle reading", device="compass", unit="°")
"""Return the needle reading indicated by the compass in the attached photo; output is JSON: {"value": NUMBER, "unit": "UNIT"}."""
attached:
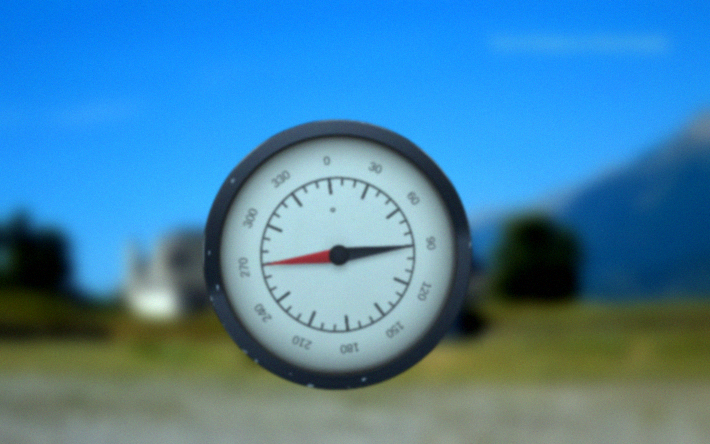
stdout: {"value": 270, "unit": "°"}
